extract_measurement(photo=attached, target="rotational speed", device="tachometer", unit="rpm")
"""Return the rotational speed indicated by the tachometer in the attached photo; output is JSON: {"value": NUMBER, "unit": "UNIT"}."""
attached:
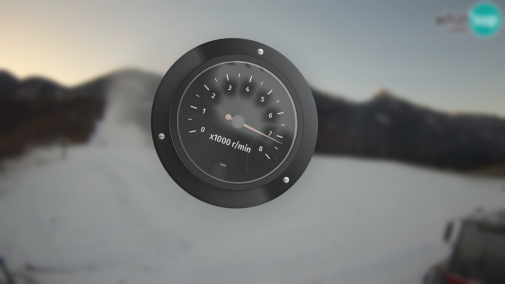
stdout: {"value": 7250, "unit": "rpm"}
